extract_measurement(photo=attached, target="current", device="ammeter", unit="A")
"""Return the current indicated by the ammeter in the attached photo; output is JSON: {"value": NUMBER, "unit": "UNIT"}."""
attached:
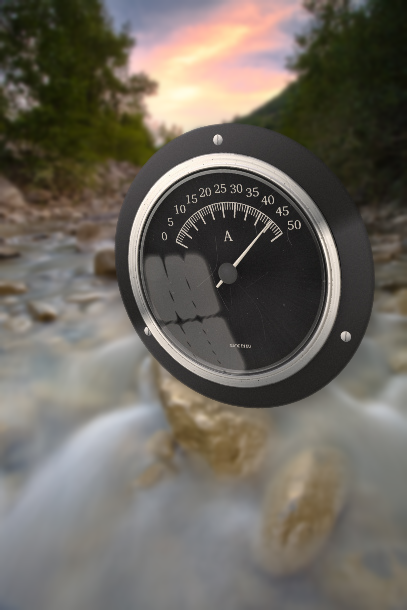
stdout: {"value": 45, "unit": "A"}
